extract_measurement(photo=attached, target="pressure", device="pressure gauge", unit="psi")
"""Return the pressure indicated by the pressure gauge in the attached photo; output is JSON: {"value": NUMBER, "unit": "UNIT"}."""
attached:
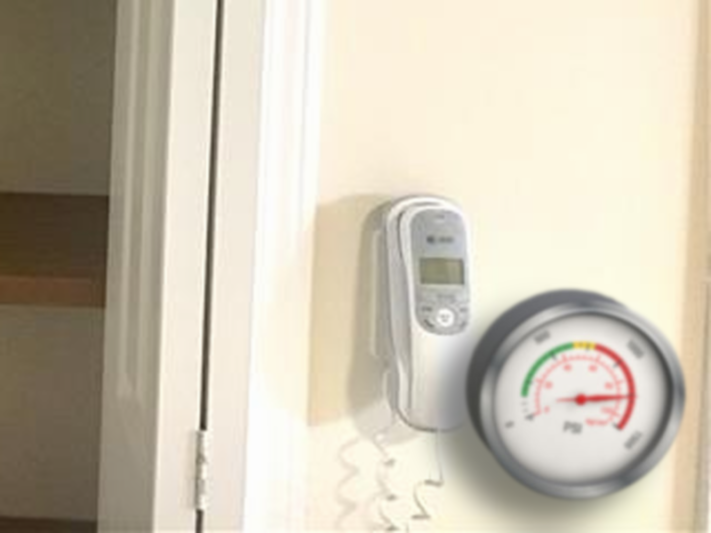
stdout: {"value": 1250, "unit": "psi"}
